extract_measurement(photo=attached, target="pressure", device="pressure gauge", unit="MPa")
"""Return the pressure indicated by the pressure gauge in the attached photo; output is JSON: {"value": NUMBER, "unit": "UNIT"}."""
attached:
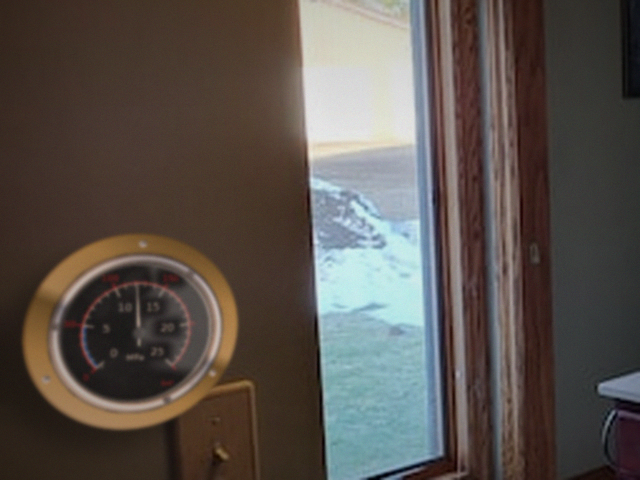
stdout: {"value": 12, "unit": "MPa"}
